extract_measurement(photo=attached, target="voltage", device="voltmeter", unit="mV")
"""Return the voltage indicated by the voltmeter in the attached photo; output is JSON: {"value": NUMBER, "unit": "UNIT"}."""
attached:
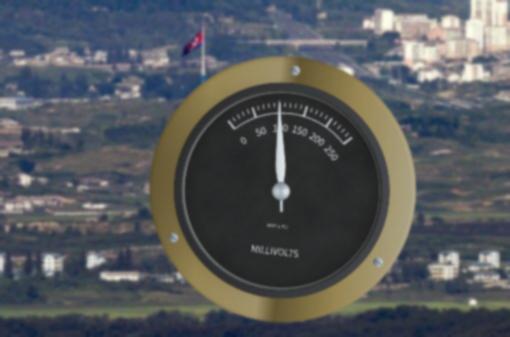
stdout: {"value": 100, "unit": "mV"}
